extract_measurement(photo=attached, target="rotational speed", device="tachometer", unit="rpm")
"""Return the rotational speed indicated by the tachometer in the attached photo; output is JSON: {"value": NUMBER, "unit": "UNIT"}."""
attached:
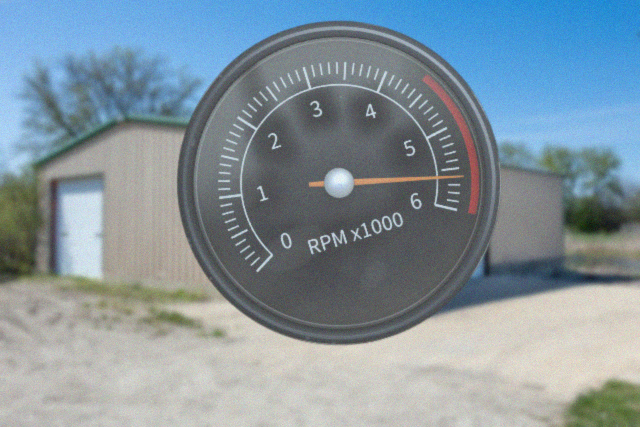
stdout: {"value": 5600, "unit": "rpm"}
